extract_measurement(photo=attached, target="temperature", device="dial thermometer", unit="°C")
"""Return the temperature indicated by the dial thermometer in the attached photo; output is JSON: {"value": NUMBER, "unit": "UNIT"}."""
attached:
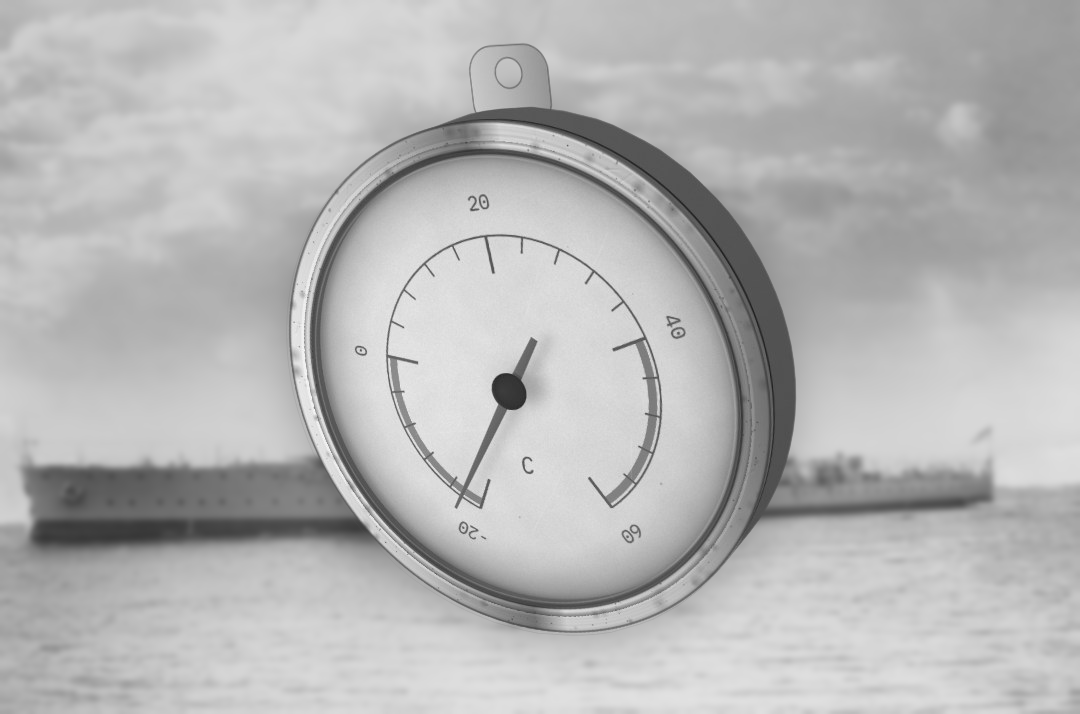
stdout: {"value": -18, "unit": "°C"}
